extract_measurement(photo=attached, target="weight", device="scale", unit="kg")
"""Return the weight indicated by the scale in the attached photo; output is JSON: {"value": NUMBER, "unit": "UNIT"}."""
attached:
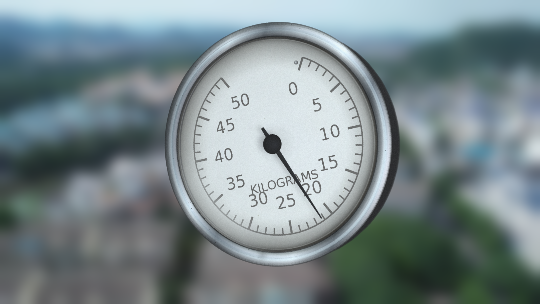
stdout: {"value": 21, "unit": "kg"}
